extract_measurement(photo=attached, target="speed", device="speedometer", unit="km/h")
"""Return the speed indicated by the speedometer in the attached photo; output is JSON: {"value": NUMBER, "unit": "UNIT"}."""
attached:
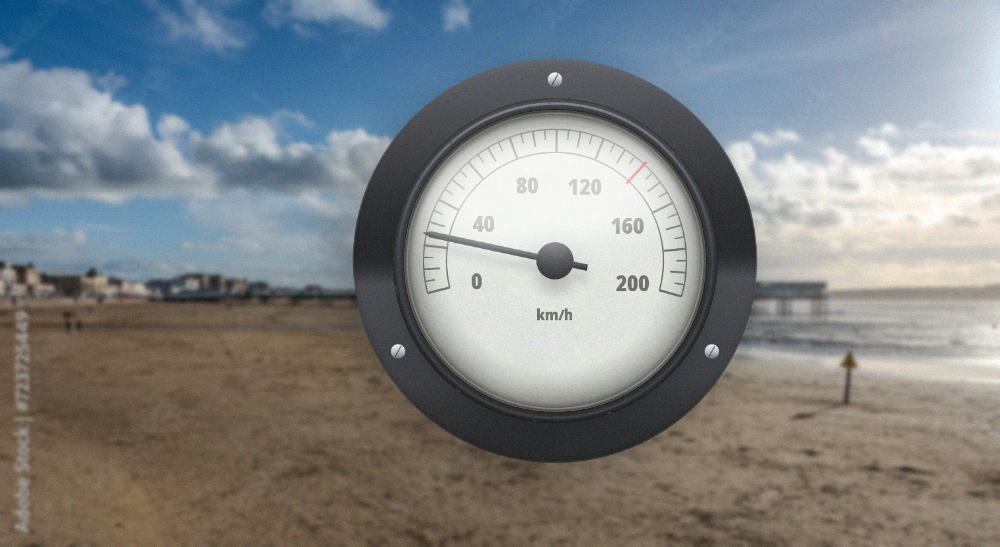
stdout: {"value": 25, "unit": "km/h"}
